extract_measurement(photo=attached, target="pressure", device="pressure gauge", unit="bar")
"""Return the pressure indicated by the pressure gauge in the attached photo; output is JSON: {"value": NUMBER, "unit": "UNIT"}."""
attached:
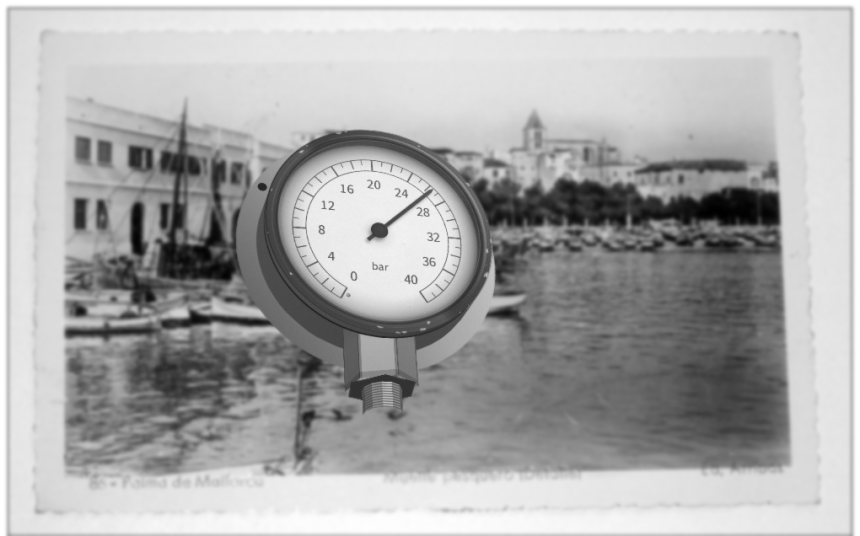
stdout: {"value": 26.5, "unit": "bar"}
